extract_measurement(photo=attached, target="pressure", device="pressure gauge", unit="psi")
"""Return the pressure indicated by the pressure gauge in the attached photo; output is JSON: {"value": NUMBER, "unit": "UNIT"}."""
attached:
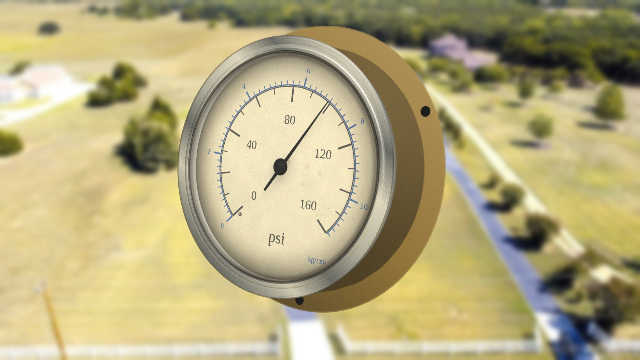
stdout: {"value": 100, "unit": "psi"}
